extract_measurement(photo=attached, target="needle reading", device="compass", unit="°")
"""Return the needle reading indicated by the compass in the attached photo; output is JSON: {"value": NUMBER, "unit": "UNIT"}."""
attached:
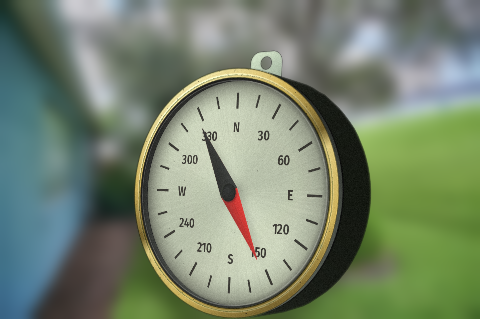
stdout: {"value": 150, "unit": "°"}
